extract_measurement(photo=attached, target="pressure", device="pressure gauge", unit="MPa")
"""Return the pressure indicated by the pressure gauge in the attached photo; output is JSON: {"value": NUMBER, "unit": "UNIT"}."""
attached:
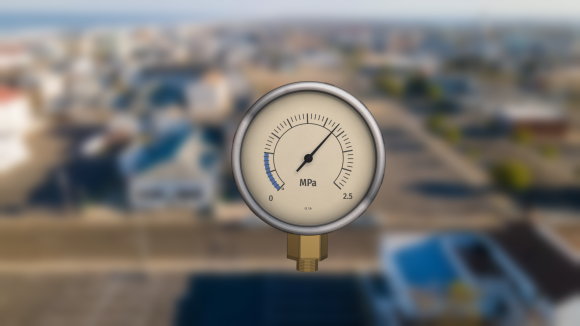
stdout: {"value": 1.65, "unit": "MPa"}
